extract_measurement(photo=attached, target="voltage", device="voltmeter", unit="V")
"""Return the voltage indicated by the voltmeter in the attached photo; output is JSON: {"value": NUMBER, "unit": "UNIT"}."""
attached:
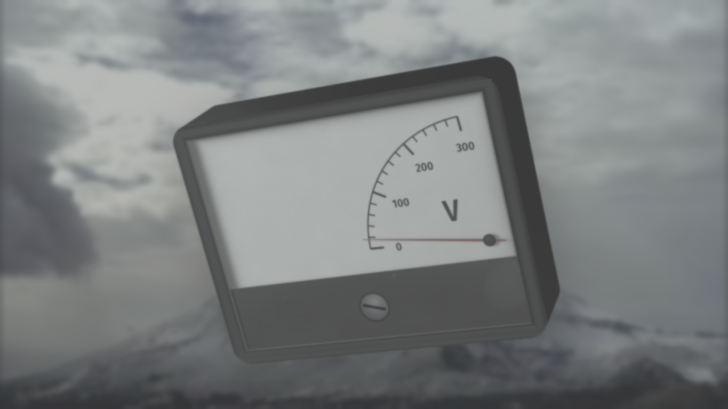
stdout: {"value": 20, "unit": "V"}
